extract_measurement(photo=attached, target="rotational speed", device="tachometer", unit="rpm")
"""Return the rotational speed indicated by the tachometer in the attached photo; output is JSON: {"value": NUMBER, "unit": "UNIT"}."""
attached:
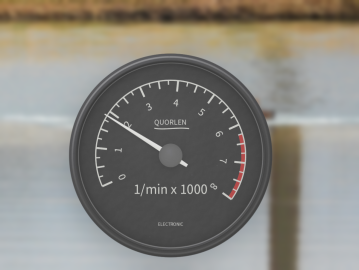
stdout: {"value": 1875, "unit": "rpm"}
